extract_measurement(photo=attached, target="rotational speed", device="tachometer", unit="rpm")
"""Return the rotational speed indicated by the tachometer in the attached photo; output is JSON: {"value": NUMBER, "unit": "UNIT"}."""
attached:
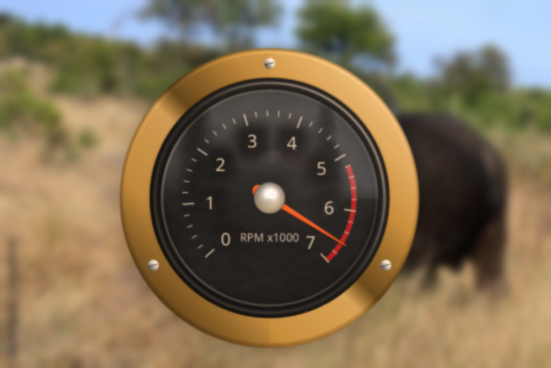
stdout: {"value": 6600, "unit": "rpm"}
